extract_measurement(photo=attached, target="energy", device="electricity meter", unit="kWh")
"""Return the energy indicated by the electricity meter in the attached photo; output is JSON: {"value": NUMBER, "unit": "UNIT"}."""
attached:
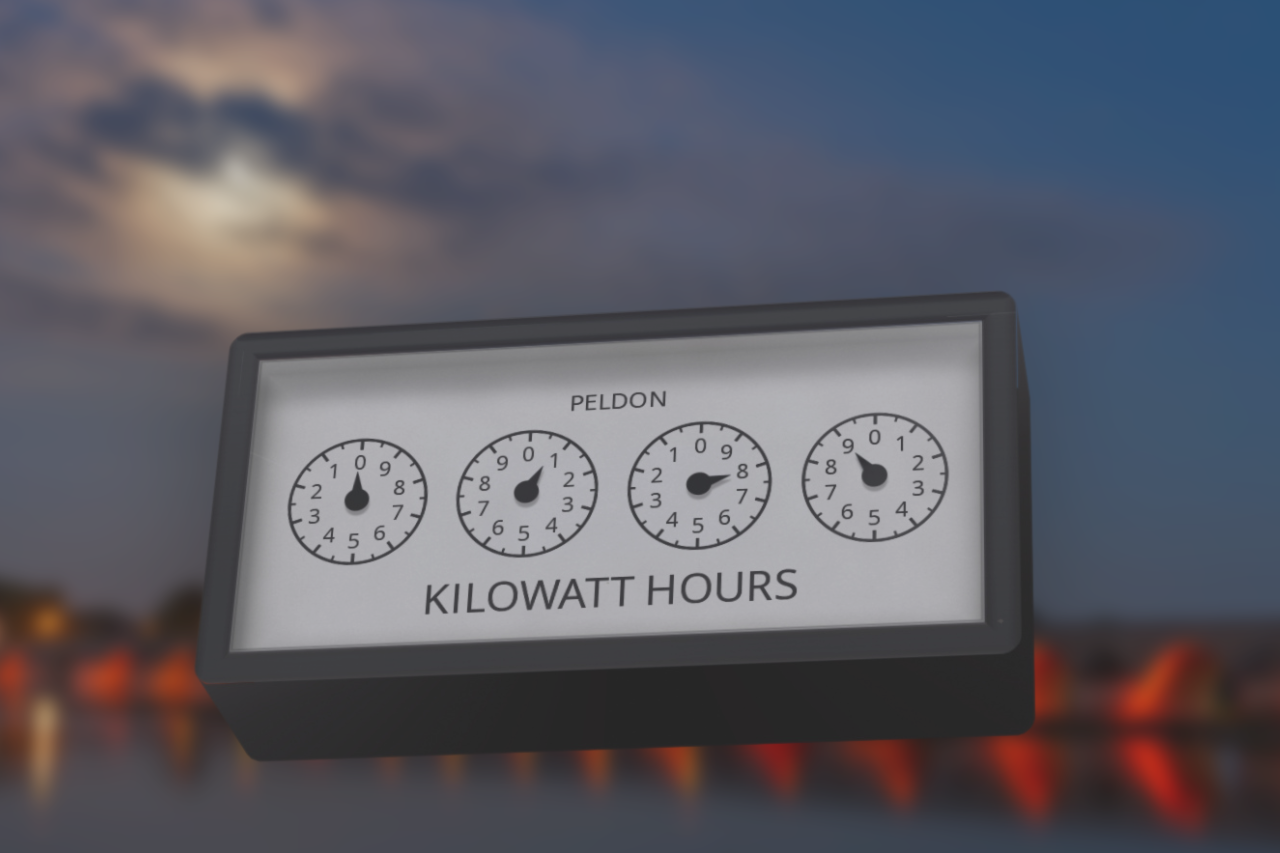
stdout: {"value": 79, "unit": "kWh"}
